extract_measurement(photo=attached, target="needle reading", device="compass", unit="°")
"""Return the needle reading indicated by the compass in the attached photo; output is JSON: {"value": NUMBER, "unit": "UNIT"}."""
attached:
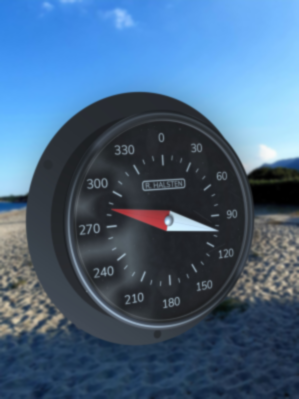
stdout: {"value": 285, "unit": "°"}
